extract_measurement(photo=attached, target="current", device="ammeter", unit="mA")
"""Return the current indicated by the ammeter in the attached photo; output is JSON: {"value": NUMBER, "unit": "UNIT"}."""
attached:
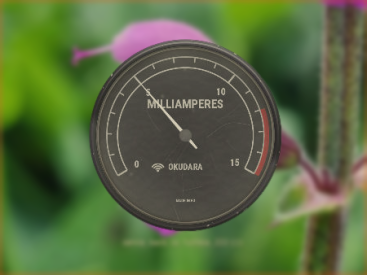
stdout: {"value": 5, "unit": "mA"}
